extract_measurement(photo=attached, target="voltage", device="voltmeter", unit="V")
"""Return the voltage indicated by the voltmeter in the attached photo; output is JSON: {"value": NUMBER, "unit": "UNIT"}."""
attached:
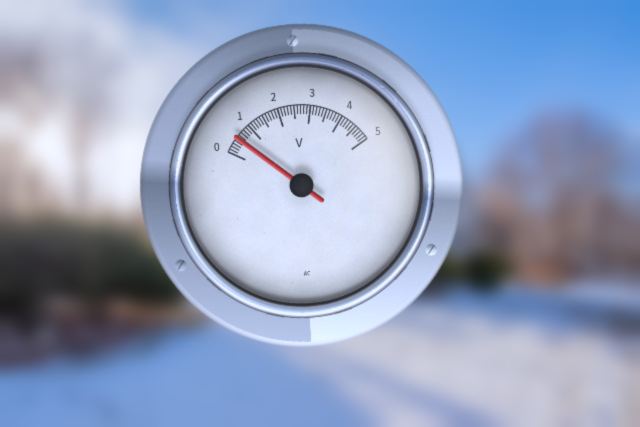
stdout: {"value": 0.5, "unit": "V"}
